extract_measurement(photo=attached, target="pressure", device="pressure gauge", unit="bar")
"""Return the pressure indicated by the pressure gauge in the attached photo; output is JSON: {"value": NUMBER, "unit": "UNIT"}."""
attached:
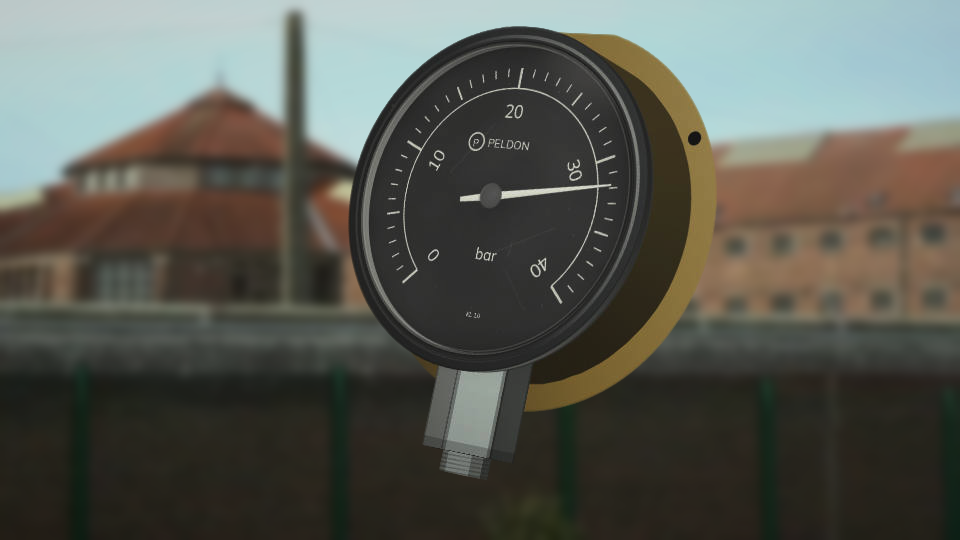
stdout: {"value": 32, "unit": "bar"}
